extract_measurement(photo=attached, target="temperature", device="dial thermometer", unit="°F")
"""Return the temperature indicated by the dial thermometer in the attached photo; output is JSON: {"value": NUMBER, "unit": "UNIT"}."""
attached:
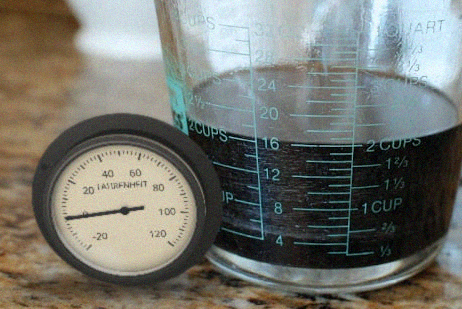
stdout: {"value": 0, "unit": "°F"}
